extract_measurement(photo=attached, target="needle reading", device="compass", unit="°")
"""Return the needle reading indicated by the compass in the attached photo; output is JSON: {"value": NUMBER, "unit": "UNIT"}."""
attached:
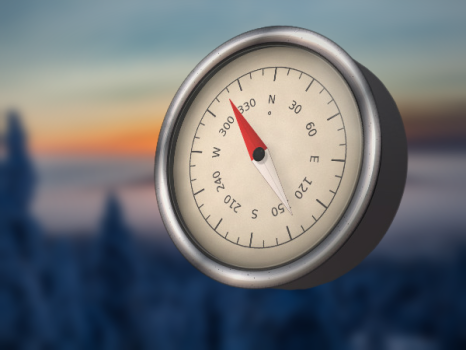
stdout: {"value": 320, "unit": "°"}
